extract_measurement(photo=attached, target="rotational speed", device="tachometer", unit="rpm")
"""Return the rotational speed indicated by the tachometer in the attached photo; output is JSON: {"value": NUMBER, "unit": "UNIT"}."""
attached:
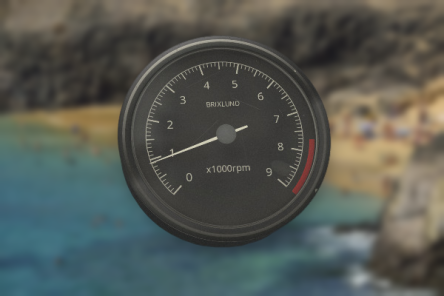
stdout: {"value": 900, "unit": "rpm"}
